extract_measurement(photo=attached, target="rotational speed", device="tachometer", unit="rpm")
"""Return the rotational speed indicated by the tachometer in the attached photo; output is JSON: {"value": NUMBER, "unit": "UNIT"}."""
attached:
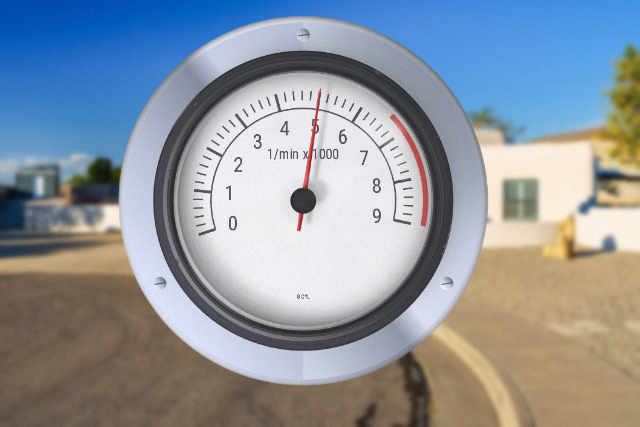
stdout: {"value": 5000, "unit": "rpm"}
